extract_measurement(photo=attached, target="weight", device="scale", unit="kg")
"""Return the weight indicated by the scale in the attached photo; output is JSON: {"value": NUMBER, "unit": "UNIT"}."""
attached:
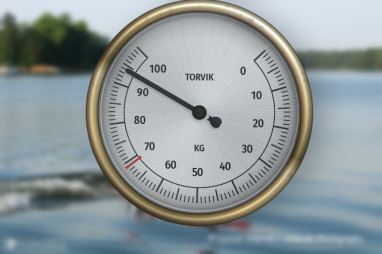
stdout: {"value": 94, "unit": "kg"}
